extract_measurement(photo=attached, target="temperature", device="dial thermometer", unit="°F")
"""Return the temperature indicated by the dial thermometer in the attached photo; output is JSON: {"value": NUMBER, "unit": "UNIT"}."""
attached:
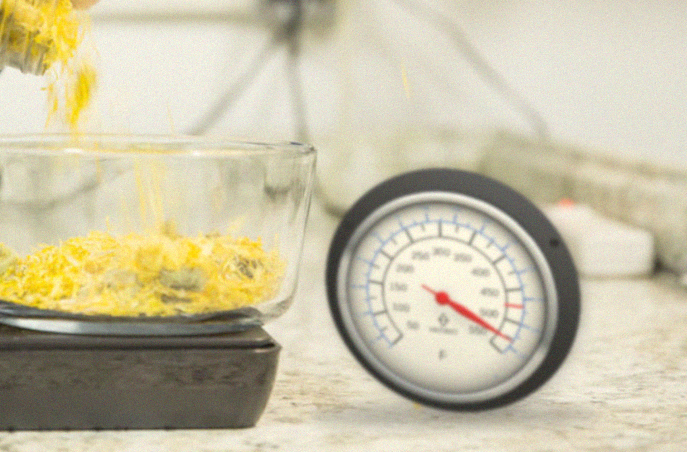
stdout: {"value": 525, "unit": "°F"}
